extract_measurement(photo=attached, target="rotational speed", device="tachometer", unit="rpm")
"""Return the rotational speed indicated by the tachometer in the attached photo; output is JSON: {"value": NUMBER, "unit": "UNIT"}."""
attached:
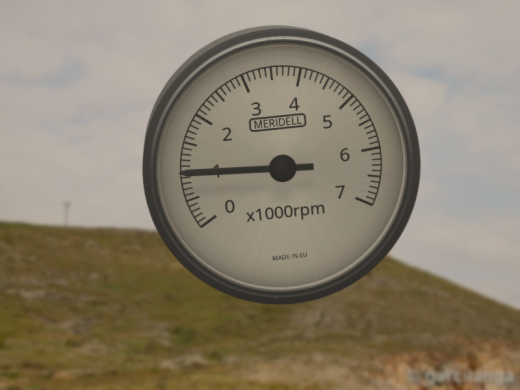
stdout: {"value": 1000, "unit": "rpm"}
